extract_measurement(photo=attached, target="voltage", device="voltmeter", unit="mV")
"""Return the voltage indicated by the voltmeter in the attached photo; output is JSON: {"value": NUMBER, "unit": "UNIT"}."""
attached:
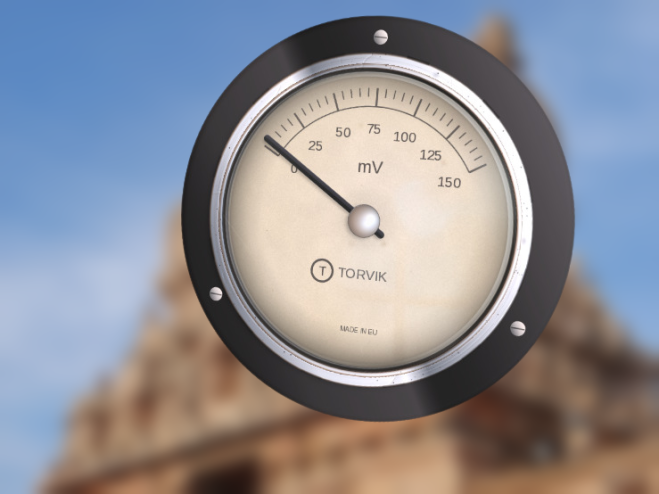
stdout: {"value": 5, "unit": "mV"}
